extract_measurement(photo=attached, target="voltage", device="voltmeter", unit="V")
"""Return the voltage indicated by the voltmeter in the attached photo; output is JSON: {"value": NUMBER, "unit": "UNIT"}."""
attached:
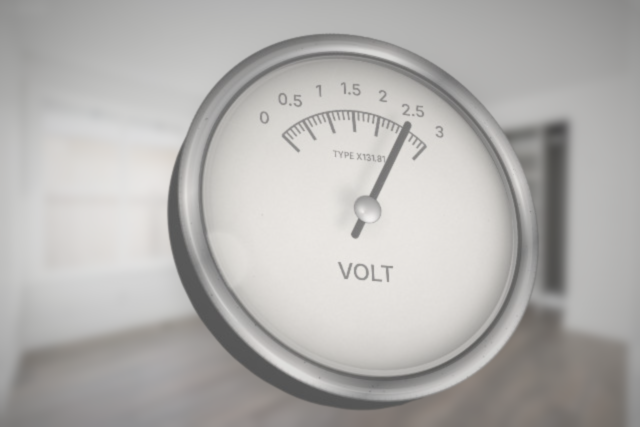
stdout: {"value": 2.5, "unit": "V"}
